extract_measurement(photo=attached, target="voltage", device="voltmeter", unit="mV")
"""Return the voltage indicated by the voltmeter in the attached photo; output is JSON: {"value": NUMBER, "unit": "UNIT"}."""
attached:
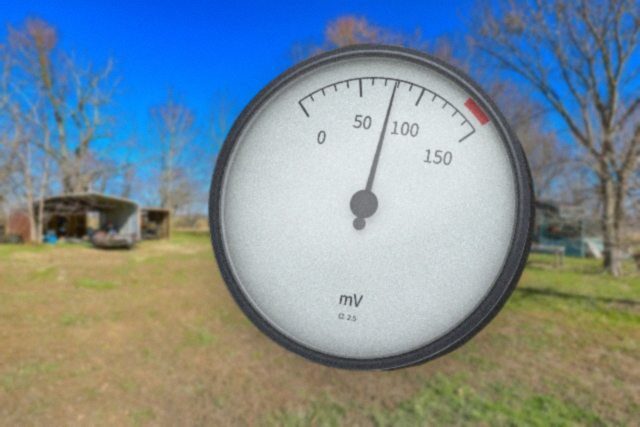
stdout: {"value": 80, "unit": "mV"}
